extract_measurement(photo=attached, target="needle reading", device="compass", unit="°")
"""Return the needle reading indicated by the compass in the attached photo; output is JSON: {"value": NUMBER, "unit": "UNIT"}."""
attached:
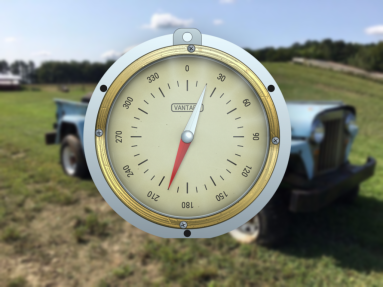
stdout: {"value": 200, "unit": "°"}
